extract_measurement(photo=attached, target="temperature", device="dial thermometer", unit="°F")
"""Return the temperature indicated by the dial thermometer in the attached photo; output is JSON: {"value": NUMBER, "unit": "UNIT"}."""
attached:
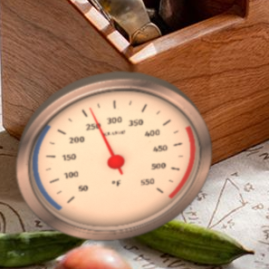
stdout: {"value": 262.5, "unit": "°F"}
